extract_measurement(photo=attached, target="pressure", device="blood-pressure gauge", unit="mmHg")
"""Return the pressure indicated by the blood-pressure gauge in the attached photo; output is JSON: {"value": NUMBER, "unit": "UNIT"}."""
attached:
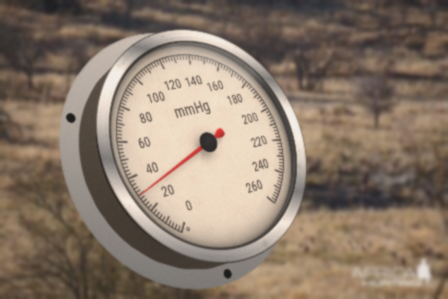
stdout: {"value": 30, "unit": "mmHg"}
